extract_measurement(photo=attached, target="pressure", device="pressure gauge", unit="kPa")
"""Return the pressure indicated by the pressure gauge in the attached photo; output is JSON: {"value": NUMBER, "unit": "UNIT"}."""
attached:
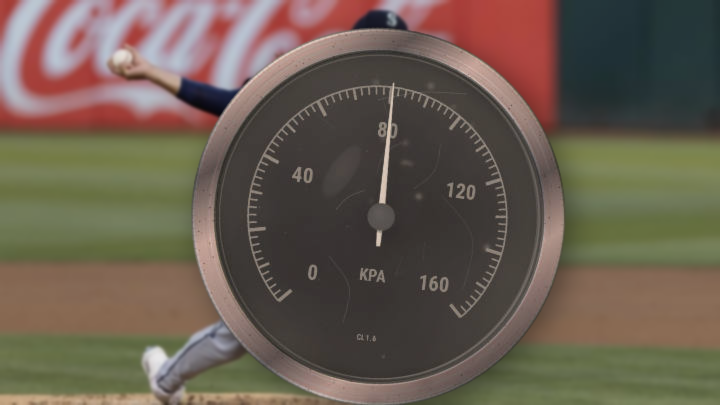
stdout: {"value": 80, "unit": "kPa"}
